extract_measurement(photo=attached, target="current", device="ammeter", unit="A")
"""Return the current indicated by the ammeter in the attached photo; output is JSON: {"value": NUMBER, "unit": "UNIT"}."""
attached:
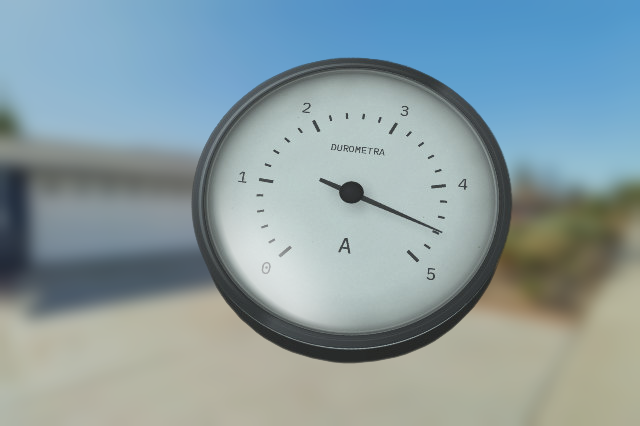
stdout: {"value": 4.6, "unit": "A"}
